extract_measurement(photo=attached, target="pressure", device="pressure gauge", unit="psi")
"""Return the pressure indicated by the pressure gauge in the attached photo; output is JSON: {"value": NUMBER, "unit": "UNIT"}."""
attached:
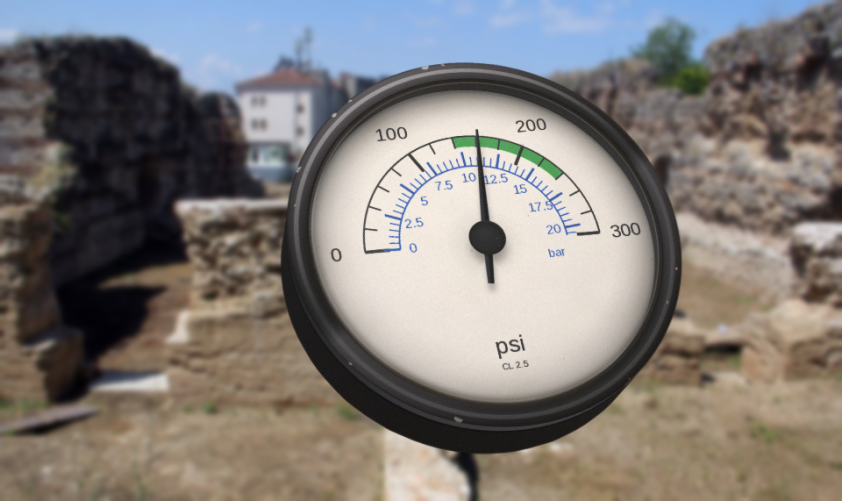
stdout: {"value": 160, "unit": "psi"}
